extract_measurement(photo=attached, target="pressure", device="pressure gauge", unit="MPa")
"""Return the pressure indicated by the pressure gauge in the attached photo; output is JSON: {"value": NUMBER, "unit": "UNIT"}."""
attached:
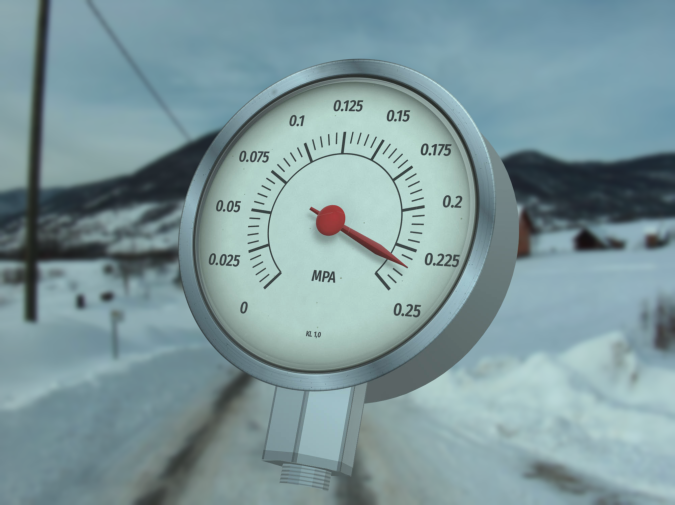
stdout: {"value": 0.235, "unit": "MPa"}
